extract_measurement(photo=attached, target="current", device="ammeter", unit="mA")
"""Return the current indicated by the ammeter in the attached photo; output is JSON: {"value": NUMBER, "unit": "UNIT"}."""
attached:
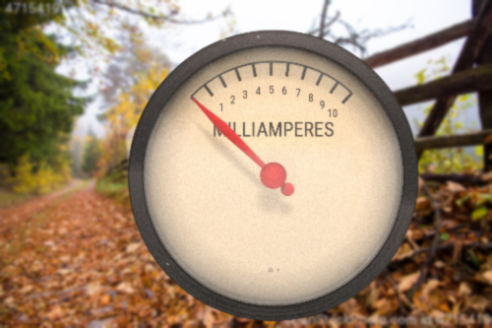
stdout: {"value": 0, "unit": "mA"}
